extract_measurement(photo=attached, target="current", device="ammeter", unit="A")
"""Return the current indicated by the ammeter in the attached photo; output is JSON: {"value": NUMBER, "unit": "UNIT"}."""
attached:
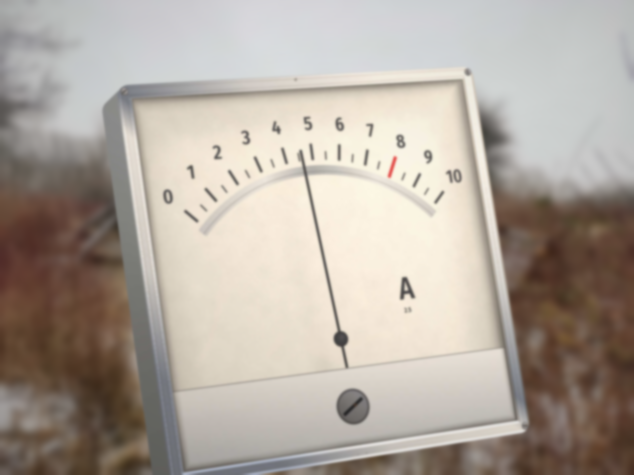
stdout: {"value": 4.5, "unit": "A"}
